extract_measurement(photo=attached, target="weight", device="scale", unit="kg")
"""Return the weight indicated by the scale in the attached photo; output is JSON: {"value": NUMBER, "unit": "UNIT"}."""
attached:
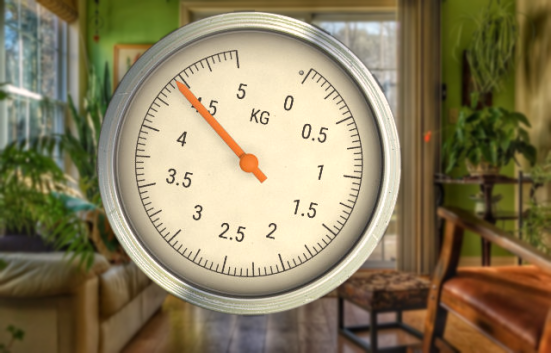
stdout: {"value": 4.45, "unit": "kg"}
